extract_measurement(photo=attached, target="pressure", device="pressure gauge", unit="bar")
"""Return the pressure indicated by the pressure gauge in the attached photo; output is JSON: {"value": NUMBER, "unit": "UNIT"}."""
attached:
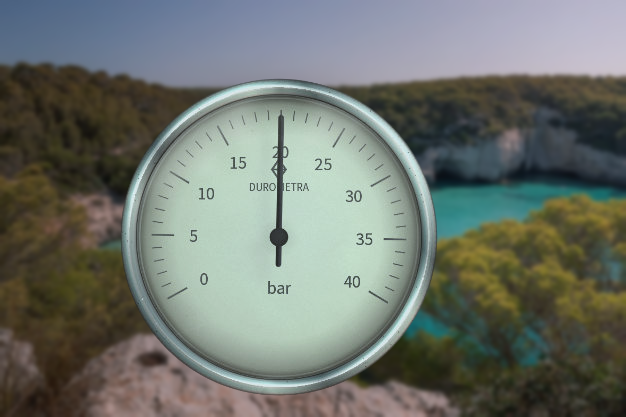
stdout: {"value": 20, "unit": "bar"}
